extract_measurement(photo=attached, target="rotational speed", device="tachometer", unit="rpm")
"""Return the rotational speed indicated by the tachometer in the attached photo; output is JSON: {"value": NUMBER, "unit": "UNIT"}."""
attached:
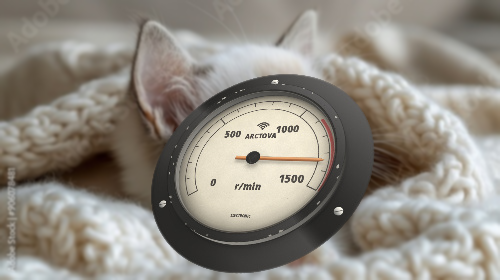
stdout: {"value": 1350, "unit": "rpm"}
